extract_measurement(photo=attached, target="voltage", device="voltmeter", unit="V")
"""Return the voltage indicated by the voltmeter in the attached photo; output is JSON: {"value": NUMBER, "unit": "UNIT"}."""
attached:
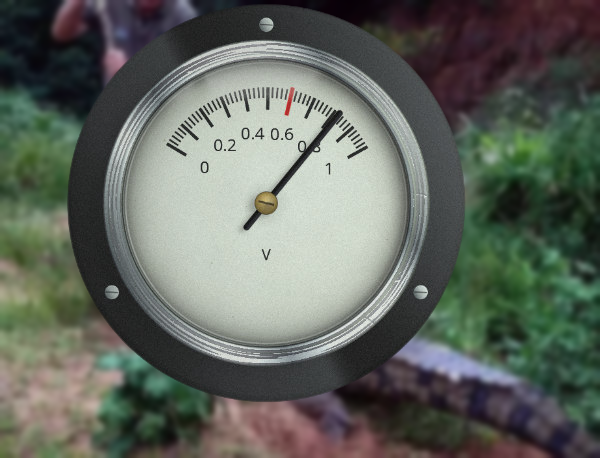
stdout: {"value": 0.82, "unit": "V"}
